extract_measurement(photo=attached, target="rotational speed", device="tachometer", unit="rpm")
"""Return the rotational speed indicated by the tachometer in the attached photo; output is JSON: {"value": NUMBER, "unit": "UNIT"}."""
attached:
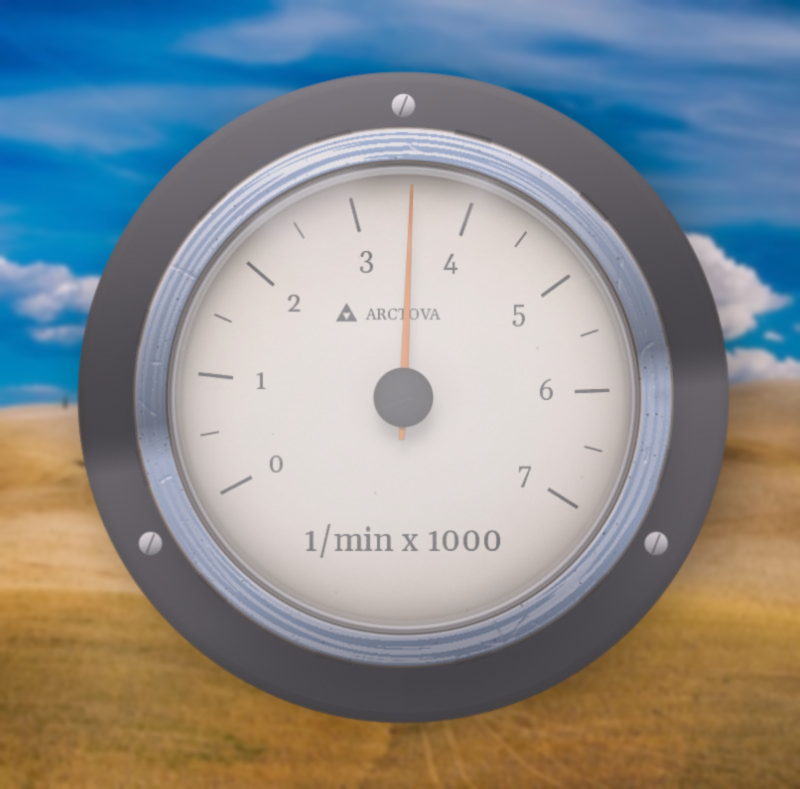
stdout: {"value": 3500, "unit": "rpm"}
